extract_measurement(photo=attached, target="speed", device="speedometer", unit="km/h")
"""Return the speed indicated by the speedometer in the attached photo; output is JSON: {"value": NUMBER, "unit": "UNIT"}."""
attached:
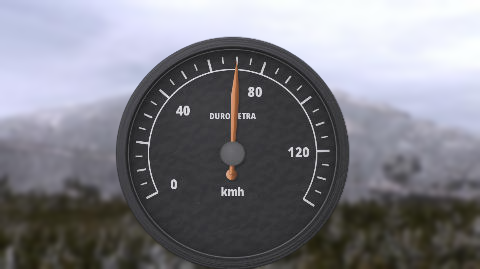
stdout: {"value": 70, "unit": "km/h"}
